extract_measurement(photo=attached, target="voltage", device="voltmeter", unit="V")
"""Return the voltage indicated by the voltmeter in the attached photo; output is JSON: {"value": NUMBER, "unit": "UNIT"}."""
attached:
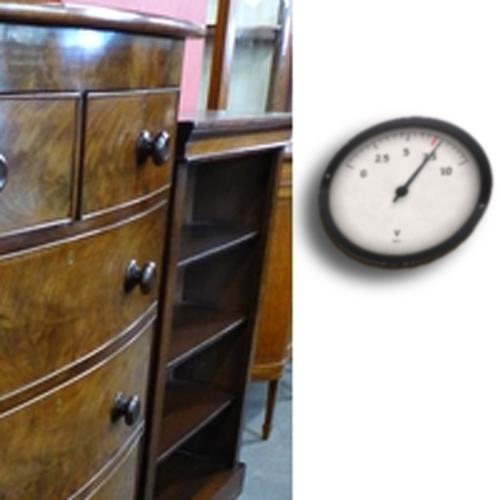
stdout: {"value": 7.5, "unit": "V"}
